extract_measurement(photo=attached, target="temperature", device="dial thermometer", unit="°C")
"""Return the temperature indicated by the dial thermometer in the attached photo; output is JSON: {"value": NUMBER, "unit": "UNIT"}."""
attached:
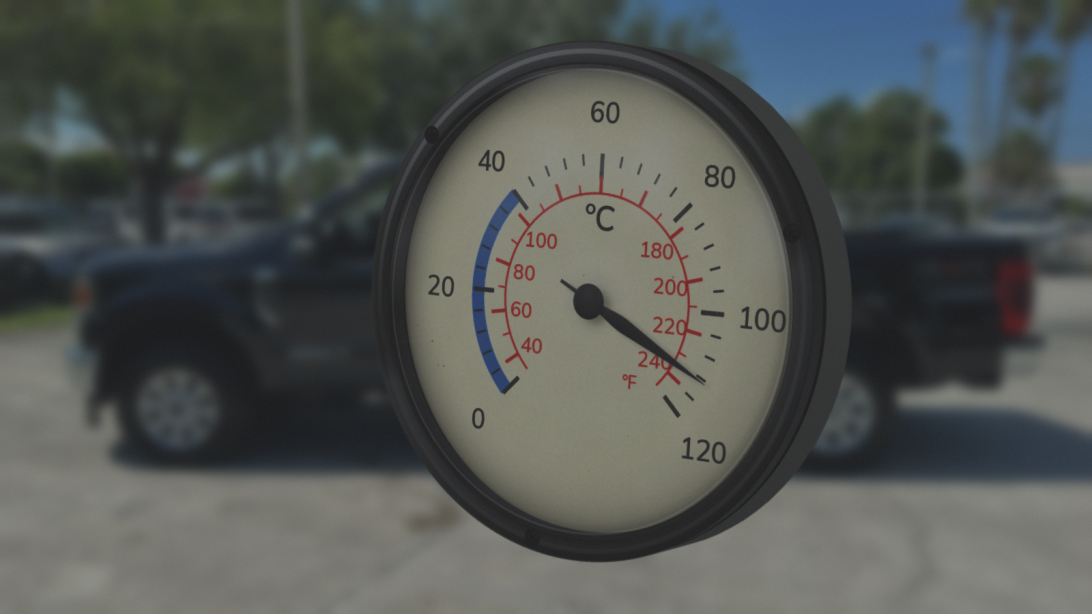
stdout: {"value": 112, "unit": "°C"}
